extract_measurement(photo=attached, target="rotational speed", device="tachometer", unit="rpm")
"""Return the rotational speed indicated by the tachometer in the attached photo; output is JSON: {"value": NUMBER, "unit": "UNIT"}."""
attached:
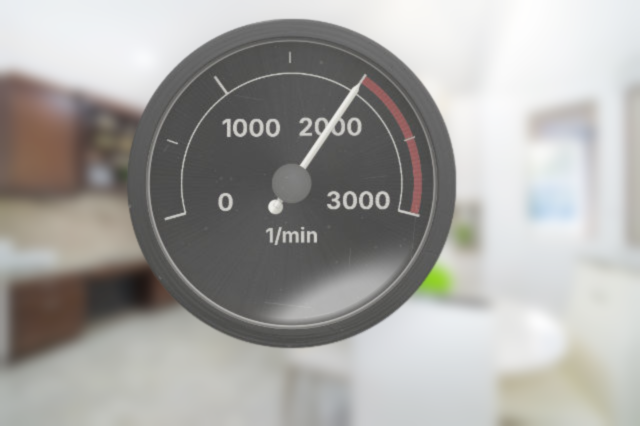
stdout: {"value": 2000, "unit": "rpm"}
